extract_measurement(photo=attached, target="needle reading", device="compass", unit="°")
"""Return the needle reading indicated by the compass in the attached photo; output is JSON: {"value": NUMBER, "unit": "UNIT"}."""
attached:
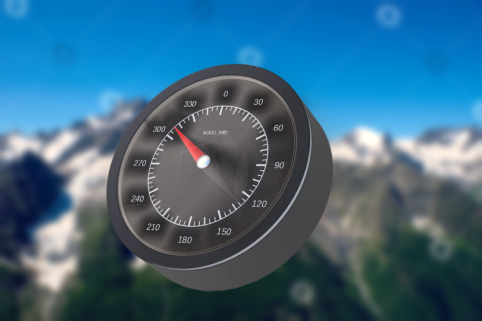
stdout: {"value": 310, "unit": "°"}
